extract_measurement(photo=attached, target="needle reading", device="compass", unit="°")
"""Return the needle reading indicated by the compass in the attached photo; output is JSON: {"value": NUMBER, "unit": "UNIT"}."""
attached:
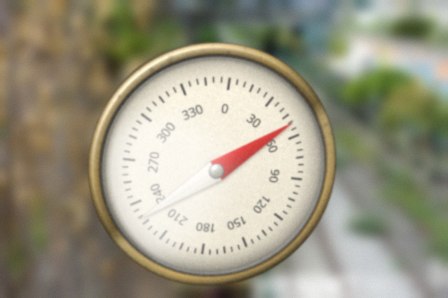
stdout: {"value": 50, "unit": "°"}
